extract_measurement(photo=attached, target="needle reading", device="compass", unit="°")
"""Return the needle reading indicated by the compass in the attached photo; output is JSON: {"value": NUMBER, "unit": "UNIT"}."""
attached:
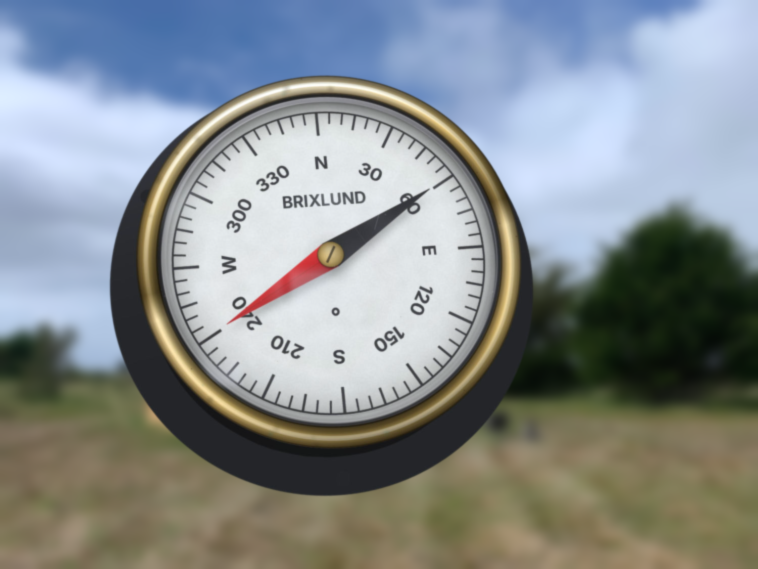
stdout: {"value": 240, "unit": "°"}
